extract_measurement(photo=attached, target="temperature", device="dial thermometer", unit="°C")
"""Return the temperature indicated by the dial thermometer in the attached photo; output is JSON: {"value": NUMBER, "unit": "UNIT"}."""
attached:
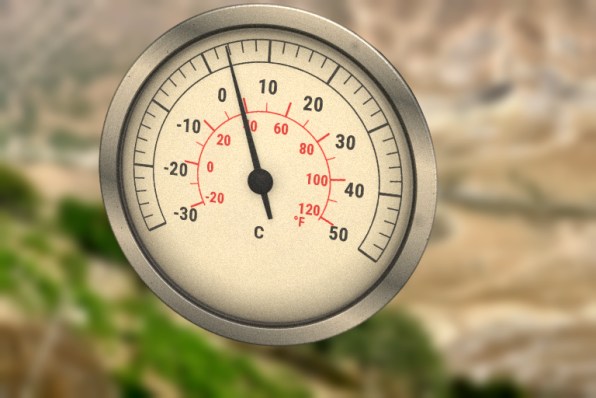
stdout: {"value": 4, "unit": "°C"}
